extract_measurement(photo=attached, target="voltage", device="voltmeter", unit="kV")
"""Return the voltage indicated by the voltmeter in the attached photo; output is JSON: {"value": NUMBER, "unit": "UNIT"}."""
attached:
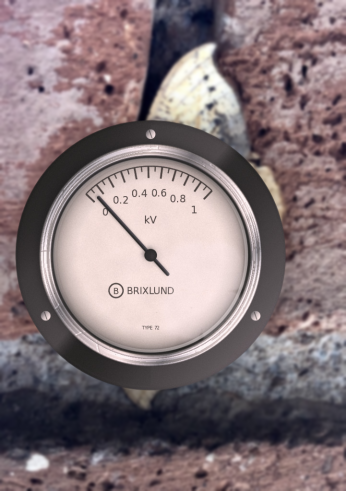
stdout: {"value": 0.05, "unit": "kV"}
